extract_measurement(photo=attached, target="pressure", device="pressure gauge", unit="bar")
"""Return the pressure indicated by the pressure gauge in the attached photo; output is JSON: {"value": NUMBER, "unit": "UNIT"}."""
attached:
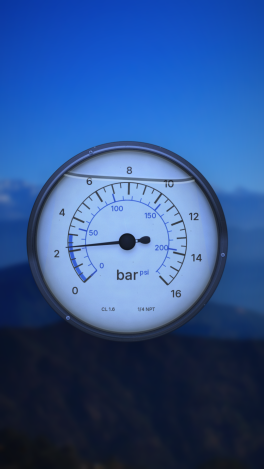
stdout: {"value": 2.25, "unit": "bar"}
